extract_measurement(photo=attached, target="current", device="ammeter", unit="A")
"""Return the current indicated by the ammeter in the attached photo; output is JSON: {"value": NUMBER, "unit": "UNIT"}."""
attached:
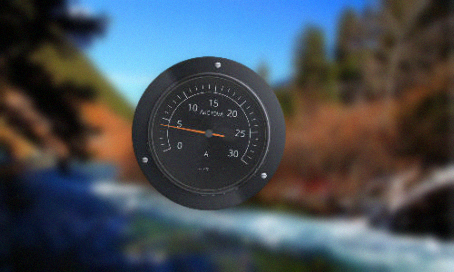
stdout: {"value": 4, "unit": "A"}
